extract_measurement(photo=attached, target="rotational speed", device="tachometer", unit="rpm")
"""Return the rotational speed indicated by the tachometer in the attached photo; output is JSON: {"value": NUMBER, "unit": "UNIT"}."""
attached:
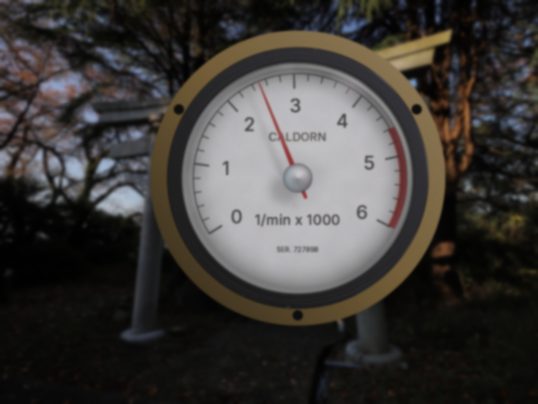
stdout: {"value": 2500, "unit": "rpm"}
